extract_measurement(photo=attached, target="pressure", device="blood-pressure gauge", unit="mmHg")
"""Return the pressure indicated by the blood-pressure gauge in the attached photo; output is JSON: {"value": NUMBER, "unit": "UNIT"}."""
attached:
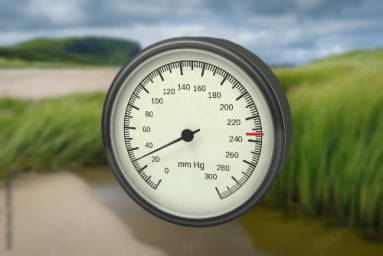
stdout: {"value": 30, "unit": "mmHg"}
